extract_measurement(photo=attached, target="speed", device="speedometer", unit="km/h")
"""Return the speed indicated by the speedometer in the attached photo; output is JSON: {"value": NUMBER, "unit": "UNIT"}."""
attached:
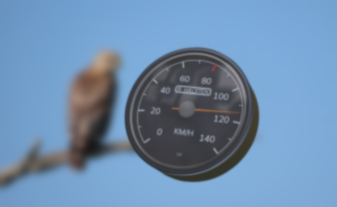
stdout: {"value": 115, "unit": "km/h"}
